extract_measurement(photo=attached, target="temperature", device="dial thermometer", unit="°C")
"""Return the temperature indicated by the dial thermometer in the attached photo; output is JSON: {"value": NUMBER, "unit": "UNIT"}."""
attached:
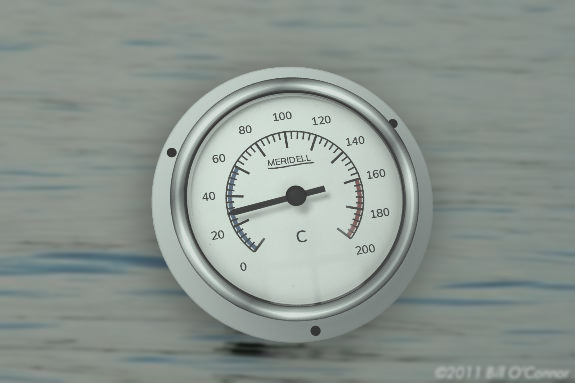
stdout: {"value": 28, "unit": "°C"}
